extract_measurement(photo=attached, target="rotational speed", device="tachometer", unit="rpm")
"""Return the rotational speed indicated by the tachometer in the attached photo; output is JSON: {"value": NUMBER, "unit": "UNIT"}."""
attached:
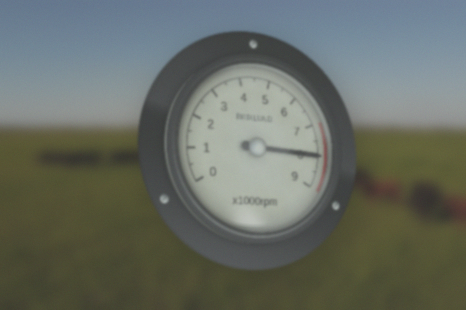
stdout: {"value": 8000, "unit": "rpm"}
